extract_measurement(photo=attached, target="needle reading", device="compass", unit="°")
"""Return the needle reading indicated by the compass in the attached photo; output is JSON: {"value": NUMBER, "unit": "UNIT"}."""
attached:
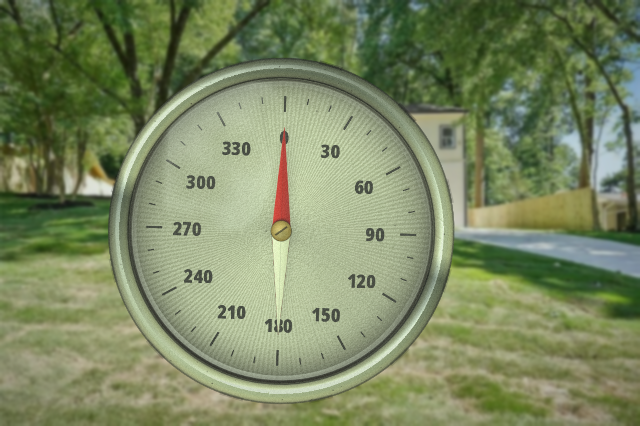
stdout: {"value": 0, "unit": "°"}
